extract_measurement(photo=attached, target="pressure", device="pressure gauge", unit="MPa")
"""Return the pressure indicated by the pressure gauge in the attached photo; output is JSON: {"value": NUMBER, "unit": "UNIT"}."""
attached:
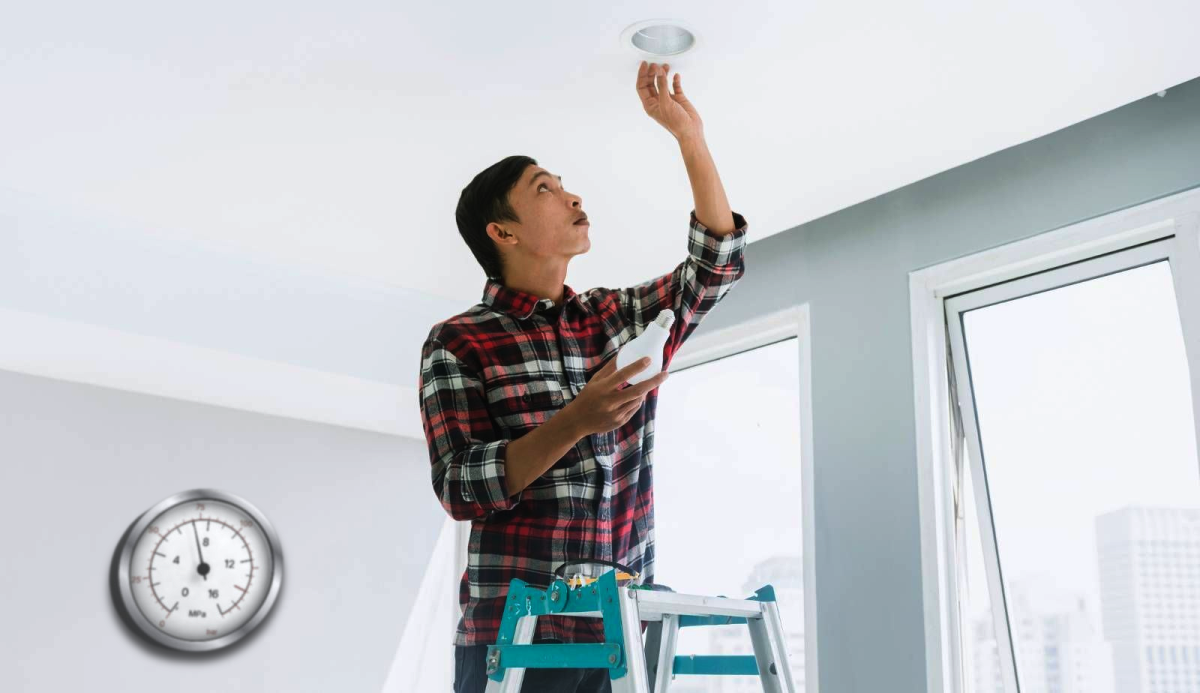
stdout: {"value": 7, "unit": "MPa"}
